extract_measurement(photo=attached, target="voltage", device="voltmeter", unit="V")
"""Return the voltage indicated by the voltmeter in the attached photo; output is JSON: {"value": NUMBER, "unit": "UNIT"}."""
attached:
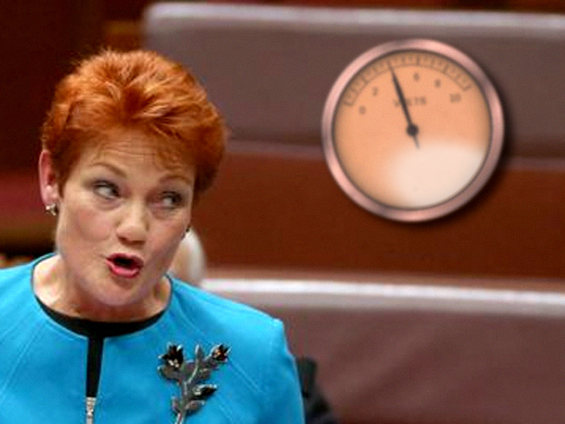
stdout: {"value": 4, "unit": "V"}
